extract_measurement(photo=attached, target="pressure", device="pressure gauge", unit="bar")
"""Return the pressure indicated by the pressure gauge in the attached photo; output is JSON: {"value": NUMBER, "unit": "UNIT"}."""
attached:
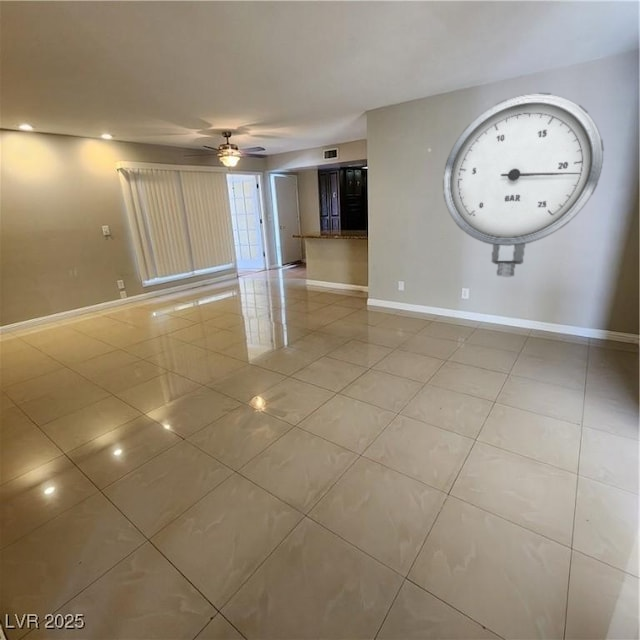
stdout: {"value": 21, "unit": "bar"}
